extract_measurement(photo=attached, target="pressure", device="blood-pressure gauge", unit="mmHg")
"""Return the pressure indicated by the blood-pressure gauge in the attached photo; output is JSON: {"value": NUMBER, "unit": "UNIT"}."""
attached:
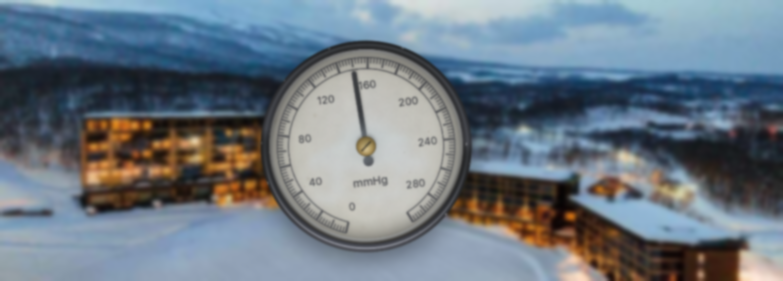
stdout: {"value": 150, "unit": "mmHg"}
